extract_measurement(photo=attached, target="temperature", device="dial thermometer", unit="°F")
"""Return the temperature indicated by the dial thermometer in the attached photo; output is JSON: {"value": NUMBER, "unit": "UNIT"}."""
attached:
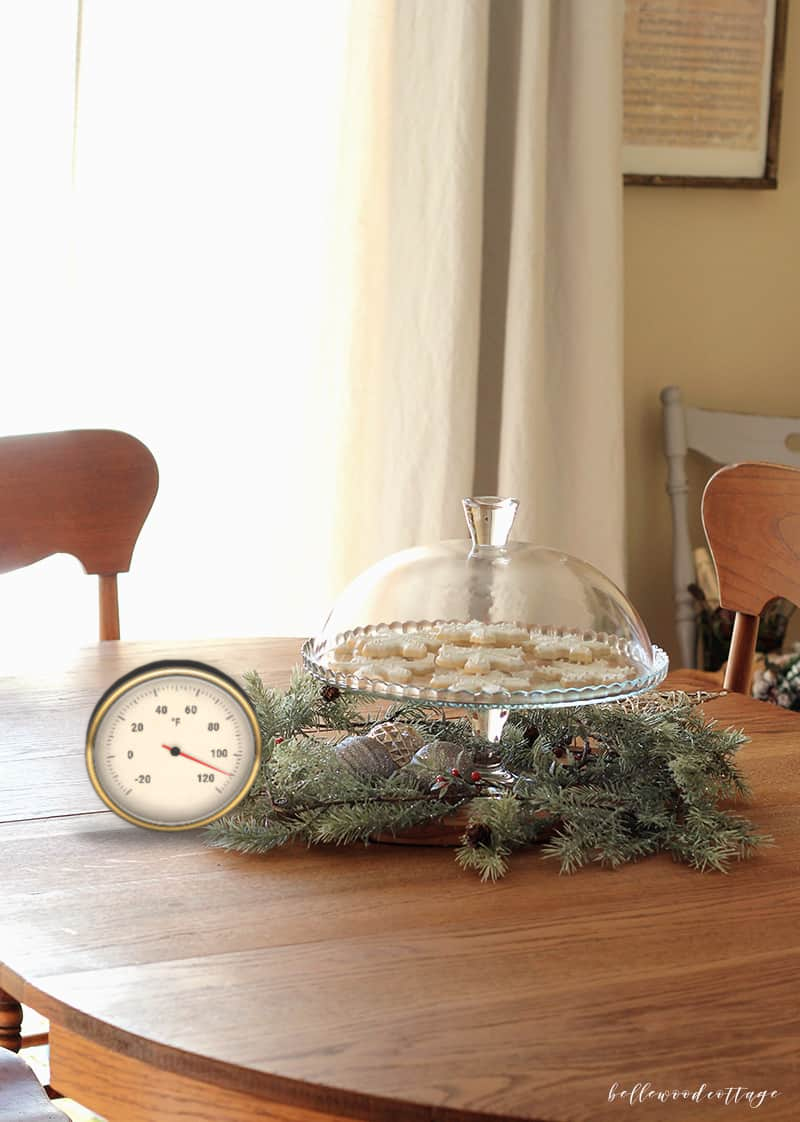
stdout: {"value": 110, "unit": "°F"}
